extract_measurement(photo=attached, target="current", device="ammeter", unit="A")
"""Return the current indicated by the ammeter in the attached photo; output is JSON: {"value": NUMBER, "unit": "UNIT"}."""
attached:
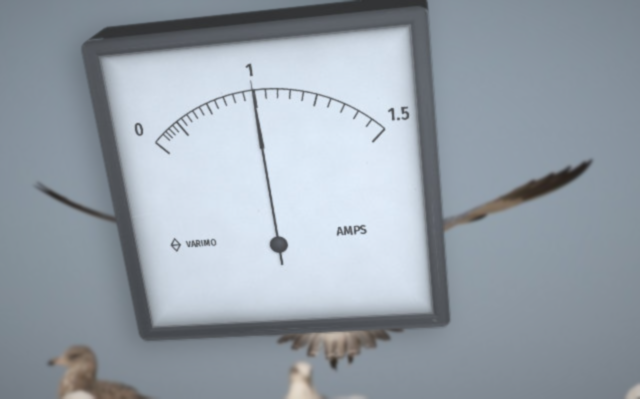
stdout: {"value": 1, "unit": "A"}
